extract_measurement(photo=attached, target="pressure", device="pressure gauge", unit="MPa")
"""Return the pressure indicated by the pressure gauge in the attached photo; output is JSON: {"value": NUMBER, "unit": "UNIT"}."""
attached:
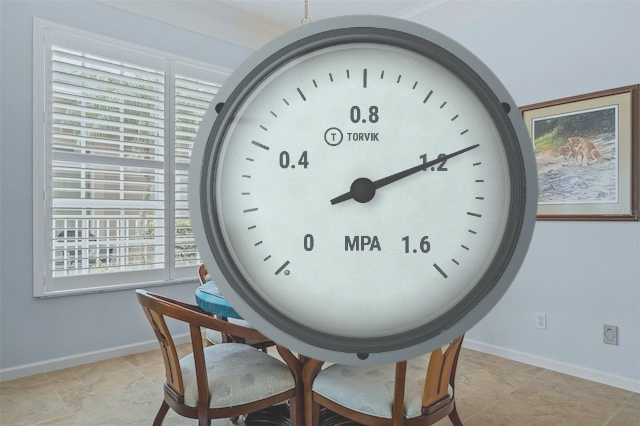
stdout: {"value": 1.2, "unit": "MPa"}
